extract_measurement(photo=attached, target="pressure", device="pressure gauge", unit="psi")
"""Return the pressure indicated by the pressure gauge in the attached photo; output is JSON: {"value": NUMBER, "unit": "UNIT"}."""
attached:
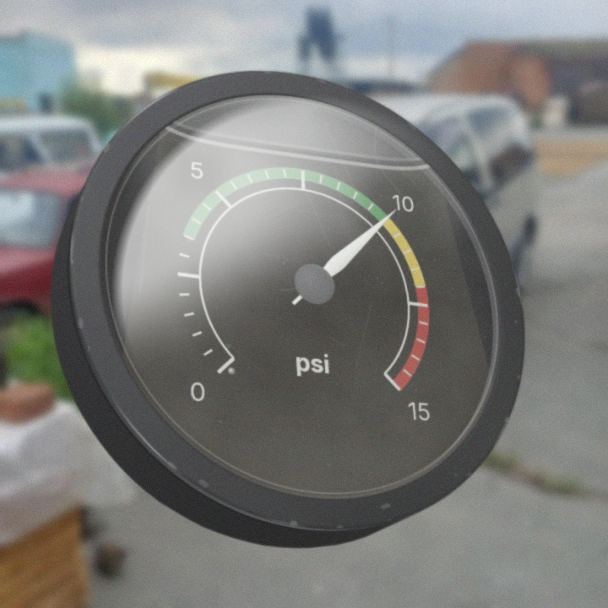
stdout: {"value": 10, "unit": "psi"}
